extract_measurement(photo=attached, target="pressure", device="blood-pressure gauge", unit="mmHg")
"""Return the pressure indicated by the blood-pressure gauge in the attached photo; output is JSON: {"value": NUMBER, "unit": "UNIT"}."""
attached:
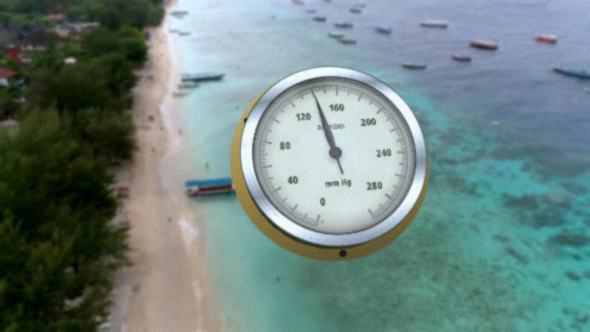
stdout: {"value": 140, "unit": "mmHg"}
